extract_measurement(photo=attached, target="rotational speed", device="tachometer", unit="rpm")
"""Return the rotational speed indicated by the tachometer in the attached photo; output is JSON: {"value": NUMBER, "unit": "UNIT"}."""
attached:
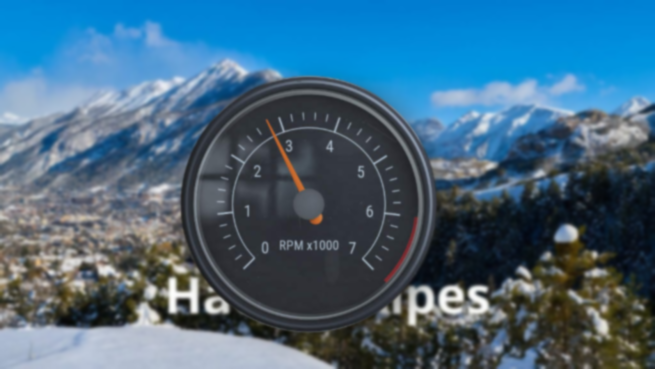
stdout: {"value": 2800, "unit": "rpm"}
